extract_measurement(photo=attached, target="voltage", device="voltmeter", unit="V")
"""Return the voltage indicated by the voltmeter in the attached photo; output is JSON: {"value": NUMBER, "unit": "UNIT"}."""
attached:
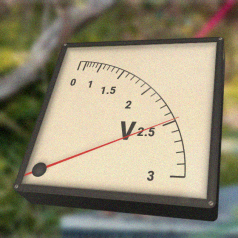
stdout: {"value": 2.5, "unit": "V"}
